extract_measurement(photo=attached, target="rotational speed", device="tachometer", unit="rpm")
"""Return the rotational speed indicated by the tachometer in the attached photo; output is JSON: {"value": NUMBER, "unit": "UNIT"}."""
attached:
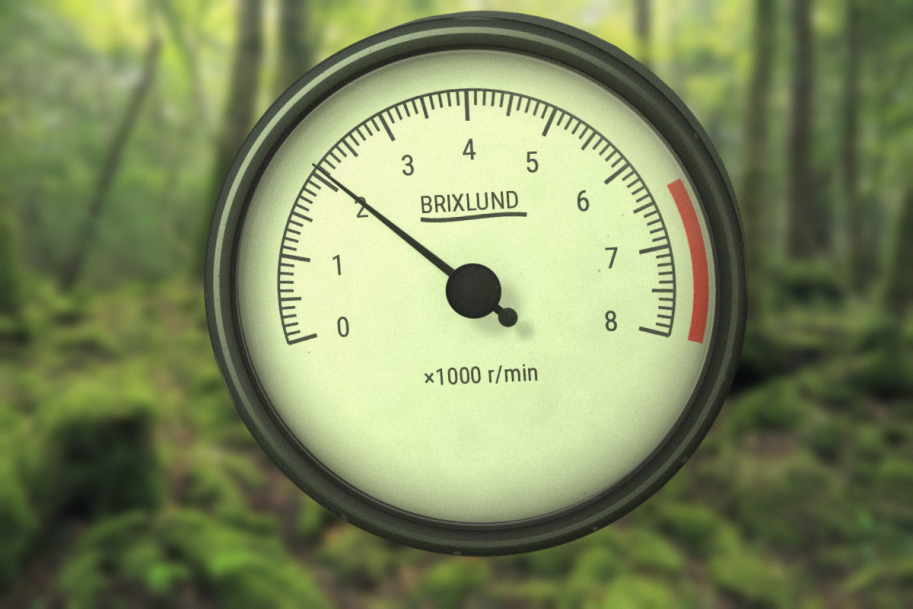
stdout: {"value": 2100, "unit": "rpm"}
